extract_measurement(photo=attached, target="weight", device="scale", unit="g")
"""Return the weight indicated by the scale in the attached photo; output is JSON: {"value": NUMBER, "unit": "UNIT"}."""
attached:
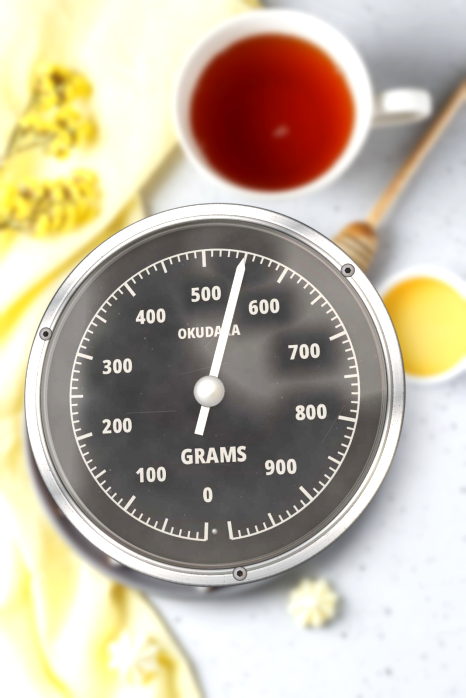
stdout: {"value": 550, "unit": "g"}
